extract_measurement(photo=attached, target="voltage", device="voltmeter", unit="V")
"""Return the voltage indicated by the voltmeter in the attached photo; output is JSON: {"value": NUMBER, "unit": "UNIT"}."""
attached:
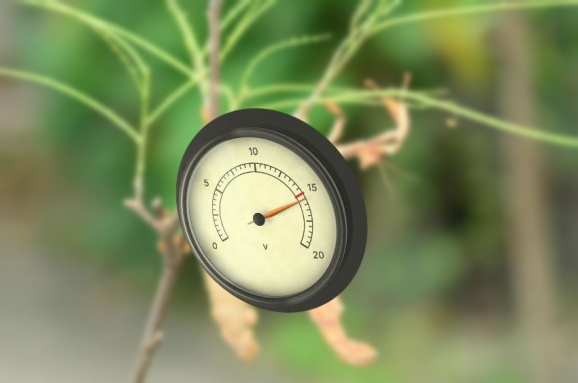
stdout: {"value": 15.5, "unit": "V"}
